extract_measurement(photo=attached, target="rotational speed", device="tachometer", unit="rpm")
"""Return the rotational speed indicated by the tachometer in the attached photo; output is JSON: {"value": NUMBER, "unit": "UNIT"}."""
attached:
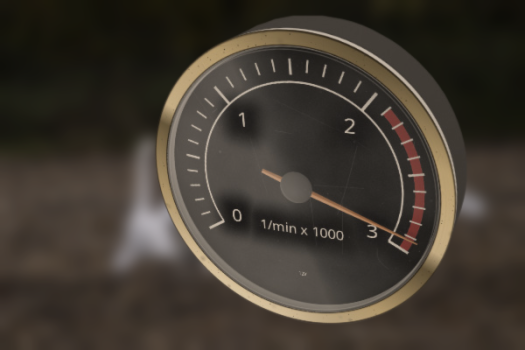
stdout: {"value": 2900, "unit": "rpm"}
